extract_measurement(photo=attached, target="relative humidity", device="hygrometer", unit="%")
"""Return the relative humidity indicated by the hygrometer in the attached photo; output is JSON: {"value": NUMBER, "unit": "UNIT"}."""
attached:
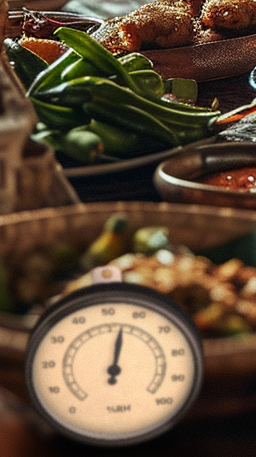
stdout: {"value": 55, "unit": "%"}
